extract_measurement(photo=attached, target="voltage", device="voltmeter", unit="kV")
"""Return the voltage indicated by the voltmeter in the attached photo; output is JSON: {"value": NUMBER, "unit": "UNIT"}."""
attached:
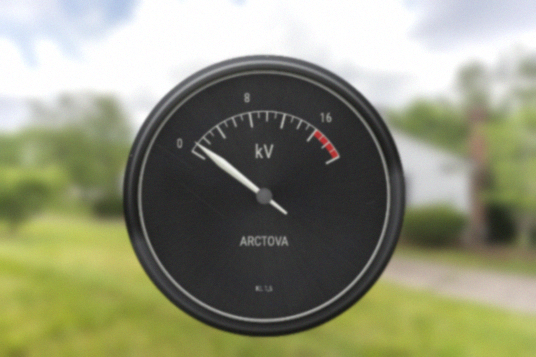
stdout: {"value": 1, "unit": "kV"}
